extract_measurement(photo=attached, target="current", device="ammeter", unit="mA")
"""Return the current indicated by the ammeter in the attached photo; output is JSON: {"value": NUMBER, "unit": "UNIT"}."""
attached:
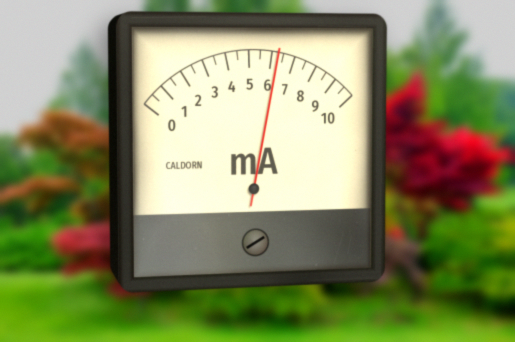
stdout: {"value": 6.25, "unit": "mA"}
